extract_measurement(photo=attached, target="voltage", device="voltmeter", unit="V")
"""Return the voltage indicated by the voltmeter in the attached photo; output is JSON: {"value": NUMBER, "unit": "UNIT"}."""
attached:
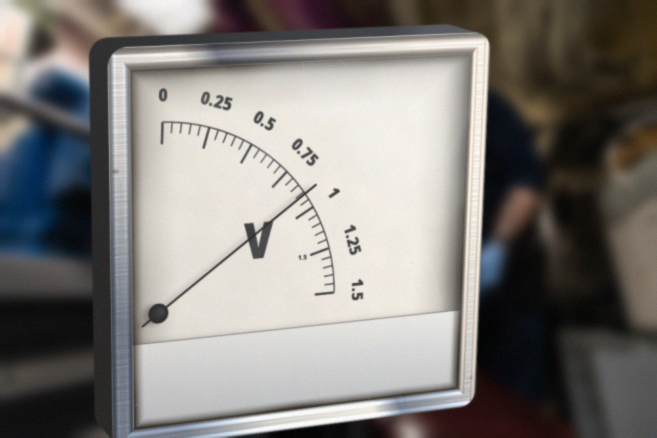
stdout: {"value": 0.9, "unit": "V"}
